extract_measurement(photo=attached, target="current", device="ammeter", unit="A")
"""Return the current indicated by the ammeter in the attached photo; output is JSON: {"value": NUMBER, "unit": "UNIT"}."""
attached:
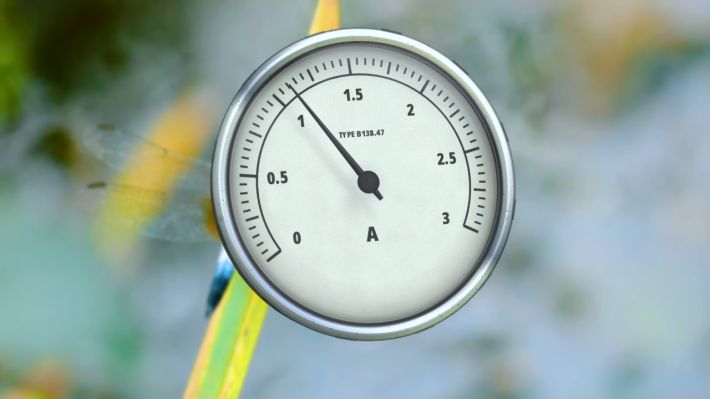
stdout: {"value": 1.1, "unit": "A"}
